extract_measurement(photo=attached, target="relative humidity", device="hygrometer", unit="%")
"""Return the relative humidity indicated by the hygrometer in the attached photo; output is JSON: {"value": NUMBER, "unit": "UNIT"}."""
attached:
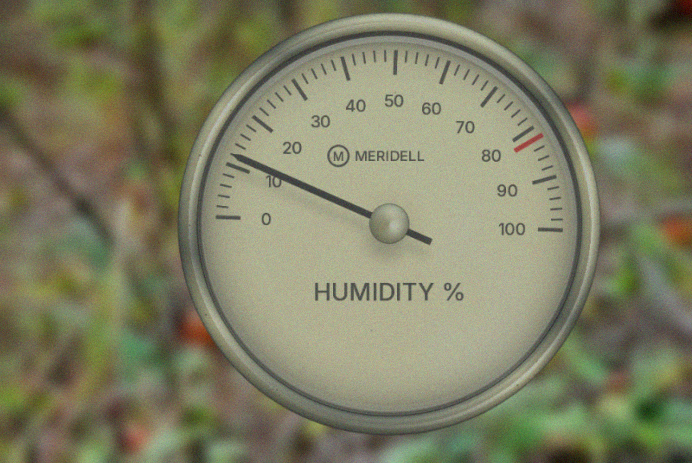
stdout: {"value": 12, "unit": "%"}
